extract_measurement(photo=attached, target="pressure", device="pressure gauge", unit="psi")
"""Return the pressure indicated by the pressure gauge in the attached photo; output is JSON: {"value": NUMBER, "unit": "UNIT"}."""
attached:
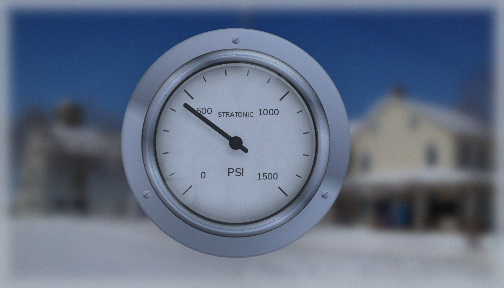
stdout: {"value": 450, "unit": "psi"}
